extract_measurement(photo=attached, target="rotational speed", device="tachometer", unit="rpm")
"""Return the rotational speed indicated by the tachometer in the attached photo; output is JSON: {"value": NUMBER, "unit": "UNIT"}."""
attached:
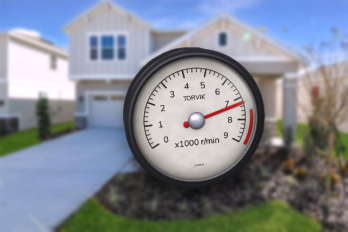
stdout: {"value": 7200, "unit": "rpm"}
